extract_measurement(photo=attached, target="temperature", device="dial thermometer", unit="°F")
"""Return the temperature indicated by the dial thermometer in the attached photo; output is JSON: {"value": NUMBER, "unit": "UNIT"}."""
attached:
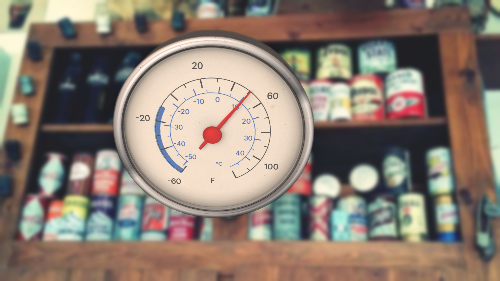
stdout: {"value": 50, "unit": "°F"}
